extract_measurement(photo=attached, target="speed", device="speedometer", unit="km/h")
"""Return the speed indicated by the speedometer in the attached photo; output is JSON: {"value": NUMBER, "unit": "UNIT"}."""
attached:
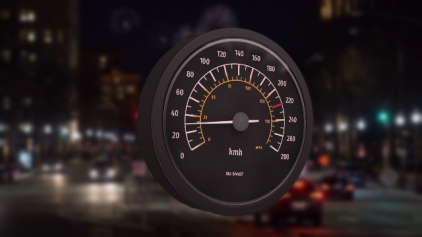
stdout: {"value": 30, "unit": "km/h"}
